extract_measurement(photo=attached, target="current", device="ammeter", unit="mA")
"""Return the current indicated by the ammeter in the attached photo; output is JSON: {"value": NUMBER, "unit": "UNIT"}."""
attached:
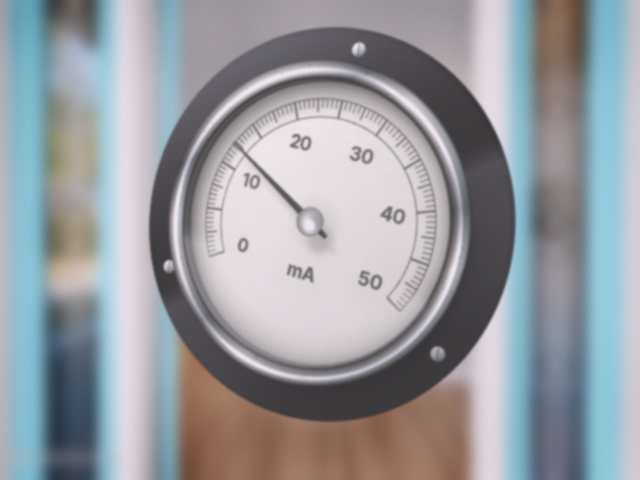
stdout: {"value": 12.5, "unit": "mA"}
